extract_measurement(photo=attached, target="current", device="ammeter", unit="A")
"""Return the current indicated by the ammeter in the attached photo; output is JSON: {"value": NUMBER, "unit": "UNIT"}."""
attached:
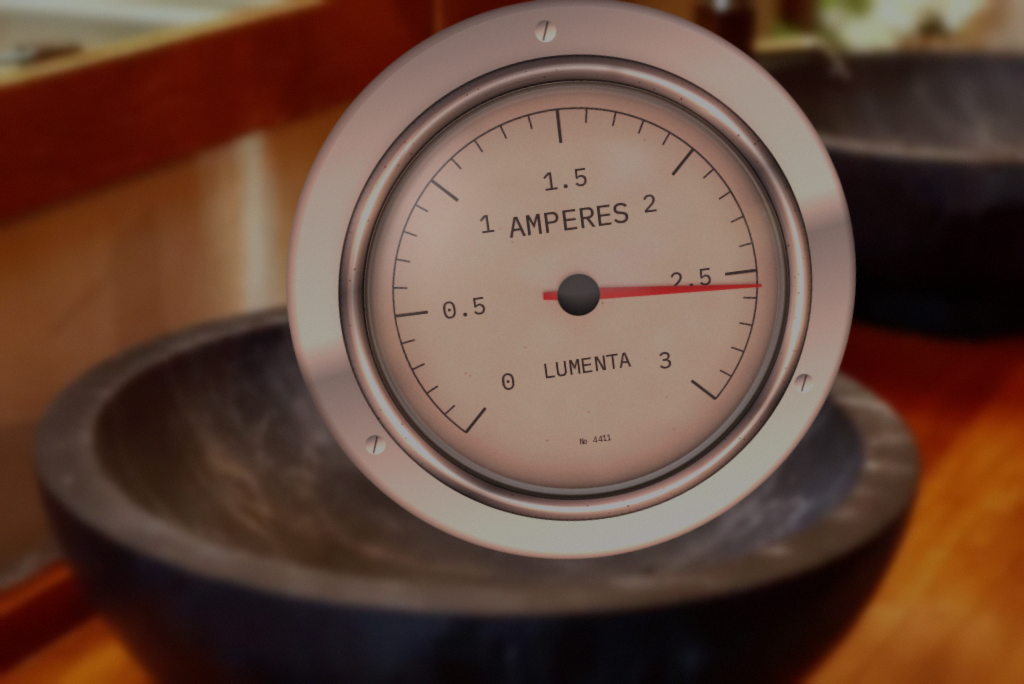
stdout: {"value": 2.55, "unit": "A"}
